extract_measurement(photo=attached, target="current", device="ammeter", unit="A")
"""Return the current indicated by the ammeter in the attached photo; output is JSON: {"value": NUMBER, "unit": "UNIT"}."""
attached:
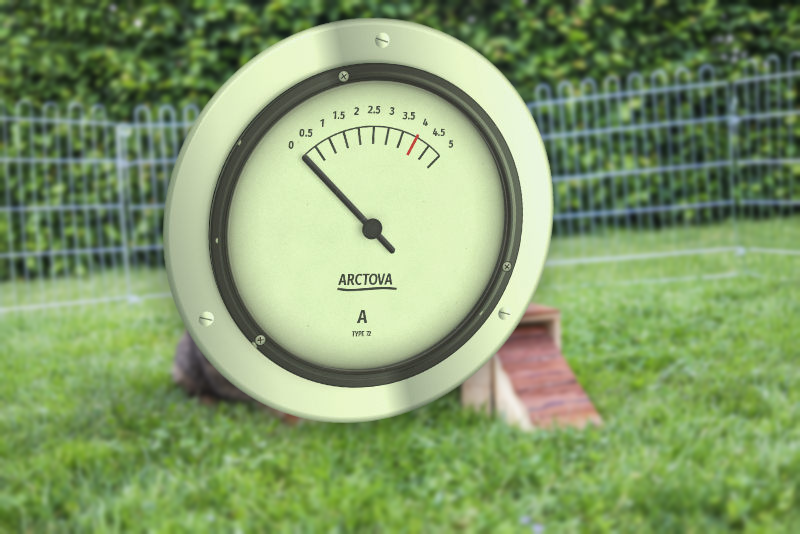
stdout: {"value": 0, "unit": "A"}
